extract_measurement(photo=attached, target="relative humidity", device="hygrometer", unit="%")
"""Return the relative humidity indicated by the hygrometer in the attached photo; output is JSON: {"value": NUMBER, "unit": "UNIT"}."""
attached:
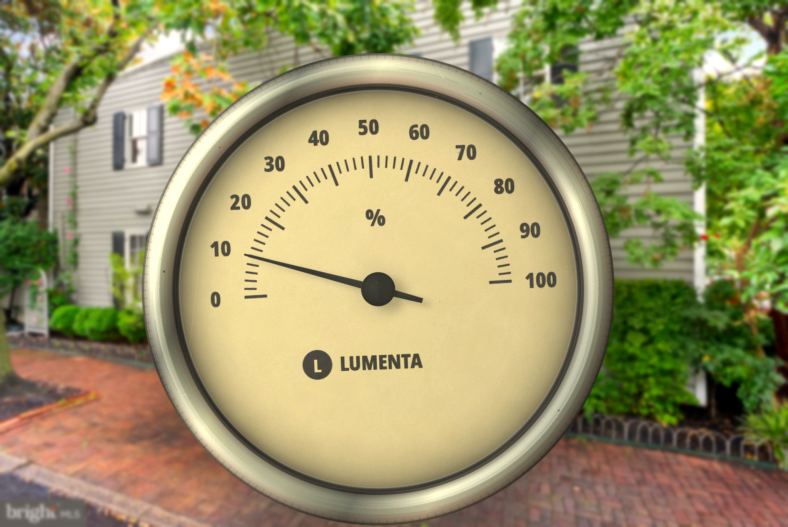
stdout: {"value": 10, "unit": "%"}
